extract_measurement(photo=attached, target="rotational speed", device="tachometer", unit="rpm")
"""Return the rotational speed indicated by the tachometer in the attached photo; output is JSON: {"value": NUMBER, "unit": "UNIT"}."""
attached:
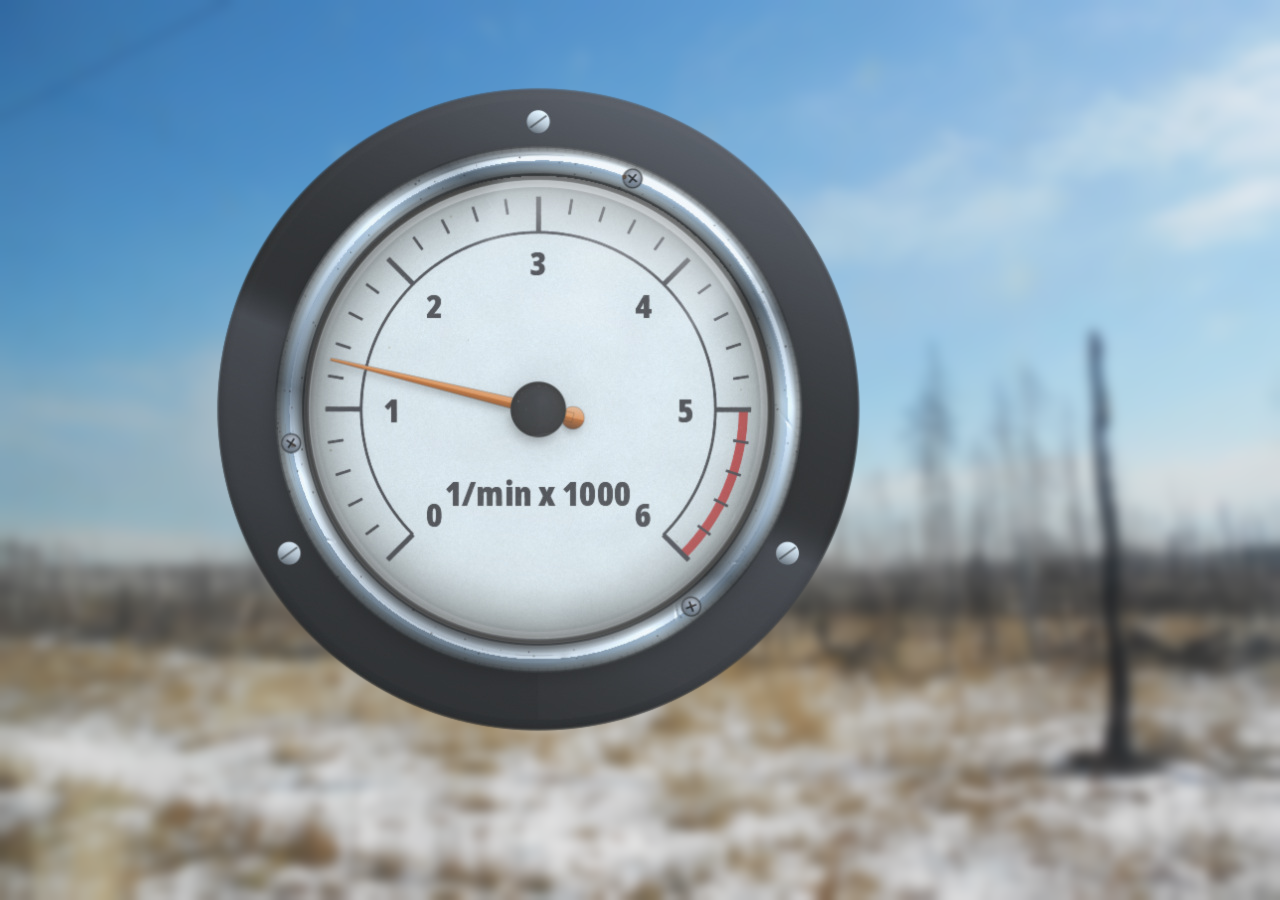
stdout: {"value": 1300, "unit": "rpm"}
